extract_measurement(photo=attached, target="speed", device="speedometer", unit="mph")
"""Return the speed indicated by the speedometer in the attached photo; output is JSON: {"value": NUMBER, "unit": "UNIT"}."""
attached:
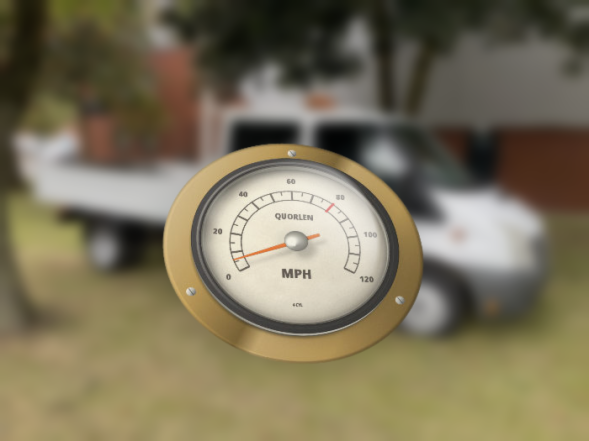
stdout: {"value": 5, "unit": "mph"}
